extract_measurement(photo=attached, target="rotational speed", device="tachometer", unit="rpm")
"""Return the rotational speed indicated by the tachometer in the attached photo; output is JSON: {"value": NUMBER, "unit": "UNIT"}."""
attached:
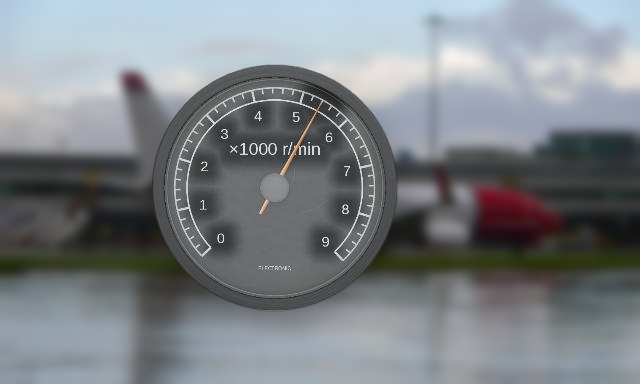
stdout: {"value": 5400, "unit": "rpm"}
